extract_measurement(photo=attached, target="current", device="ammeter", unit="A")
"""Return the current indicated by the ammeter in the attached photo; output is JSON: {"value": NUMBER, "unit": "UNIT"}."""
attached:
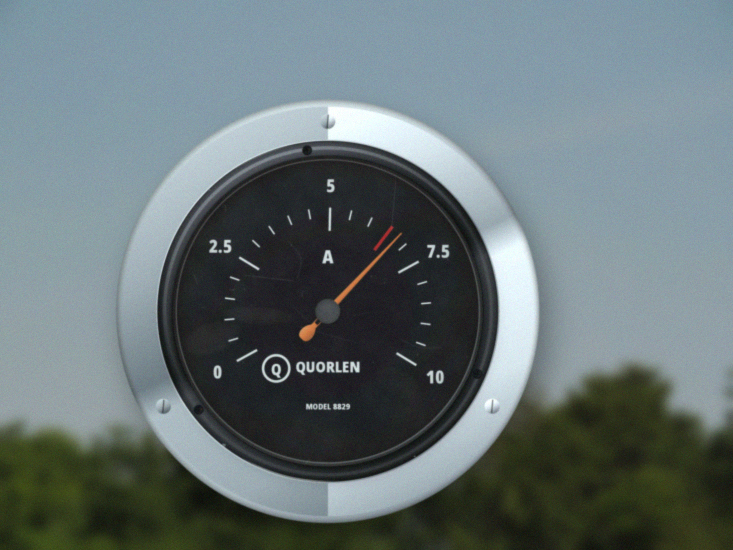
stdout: {"value": 6.75, "unit": "A"}
